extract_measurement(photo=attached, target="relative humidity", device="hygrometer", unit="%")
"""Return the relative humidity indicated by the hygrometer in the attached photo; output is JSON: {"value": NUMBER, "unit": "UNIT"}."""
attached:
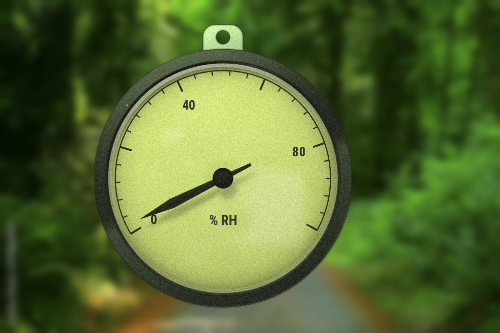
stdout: {"value": 2, "unit": "%"}
